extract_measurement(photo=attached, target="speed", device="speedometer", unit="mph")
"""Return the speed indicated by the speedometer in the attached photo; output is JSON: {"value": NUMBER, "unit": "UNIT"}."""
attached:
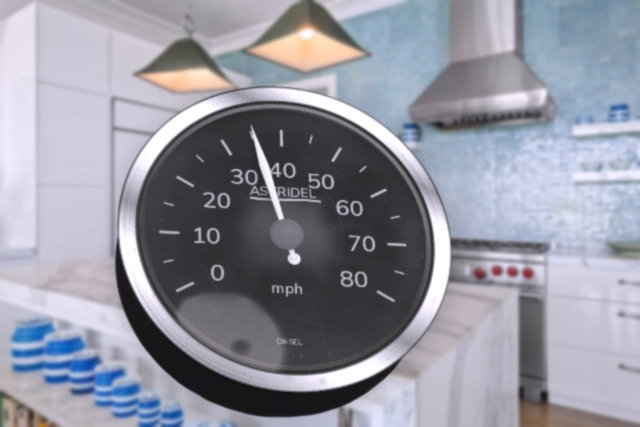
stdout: {"value": 35, "unit": "mph"}
